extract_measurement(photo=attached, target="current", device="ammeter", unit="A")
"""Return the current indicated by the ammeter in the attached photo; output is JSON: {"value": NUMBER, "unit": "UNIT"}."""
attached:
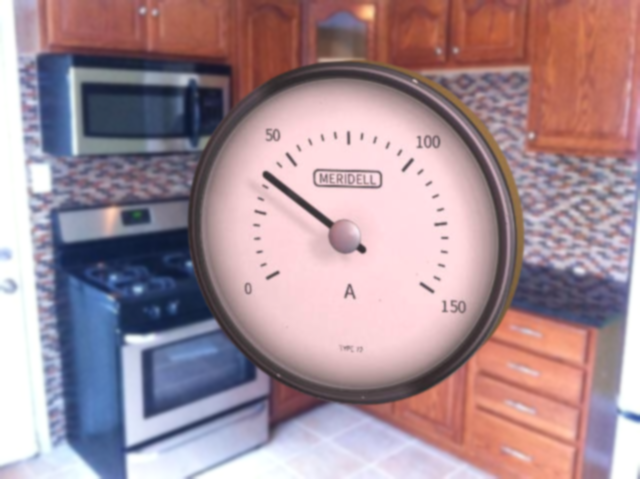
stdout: {"value": 40, "unit": "A"}
